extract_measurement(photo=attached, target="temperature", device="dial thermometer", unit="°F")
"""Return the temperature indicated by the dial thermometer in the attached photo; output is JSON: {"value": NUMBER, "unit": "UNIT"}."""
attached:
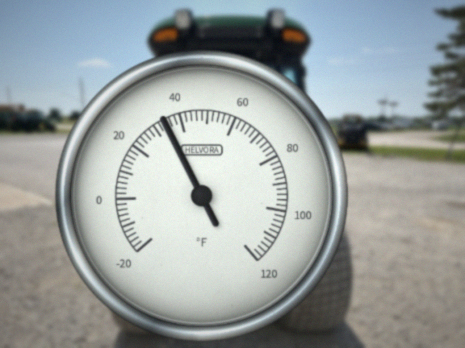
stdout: {"value": 34, "unit": "°F"}
